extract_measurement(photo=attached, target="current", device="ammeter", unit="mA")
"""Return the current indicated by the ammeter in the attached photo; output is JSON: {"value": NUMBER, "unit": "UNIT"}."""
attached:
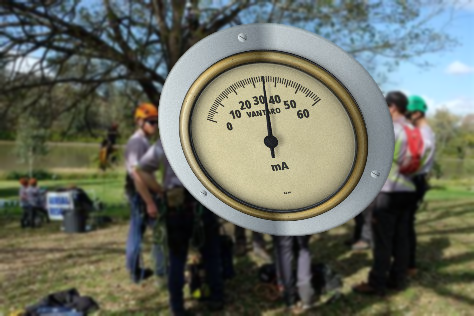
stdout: {"value": 35, "unit": "mA"}
